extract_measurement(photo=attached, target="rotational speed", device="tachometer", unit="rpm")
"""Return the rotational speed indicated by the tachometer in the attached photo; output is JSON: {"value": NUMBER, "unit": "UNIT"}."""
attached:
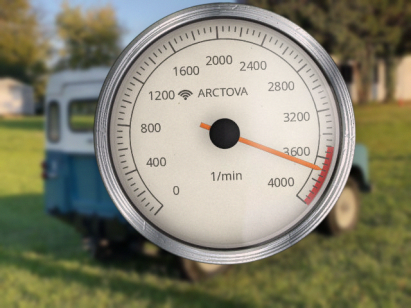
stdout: {"value": 3700, "unit": "rpm"}
